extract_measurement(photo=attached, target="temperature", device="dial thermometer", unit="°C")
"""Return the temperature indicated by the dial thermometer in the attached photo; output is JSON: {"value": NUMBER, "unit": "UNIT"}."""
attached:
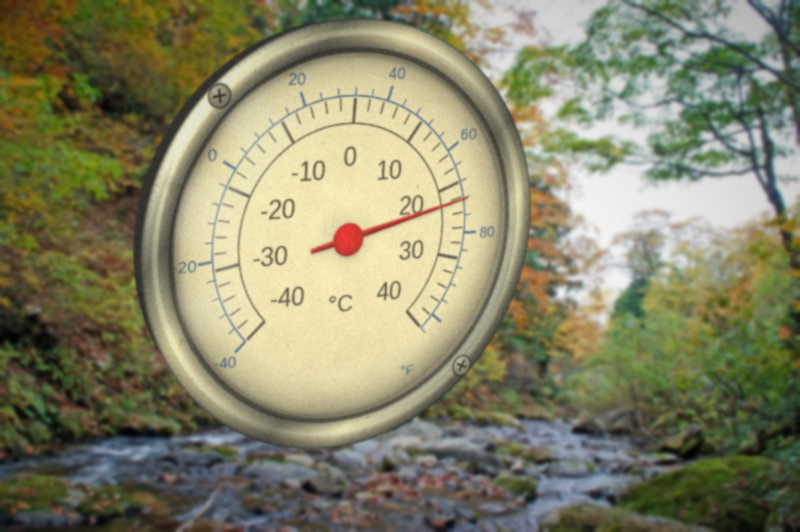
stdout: {"value": 22, "unit": "°C"}
